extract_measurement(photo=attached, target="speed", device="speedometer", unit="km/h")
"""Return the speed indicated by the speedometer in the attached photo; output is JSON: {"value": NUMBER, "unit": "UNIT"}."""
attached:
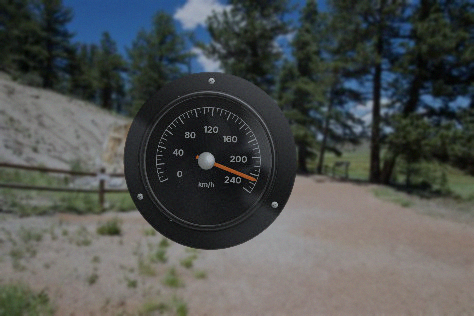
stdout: {"value": 225, "unit": "km/h"}
